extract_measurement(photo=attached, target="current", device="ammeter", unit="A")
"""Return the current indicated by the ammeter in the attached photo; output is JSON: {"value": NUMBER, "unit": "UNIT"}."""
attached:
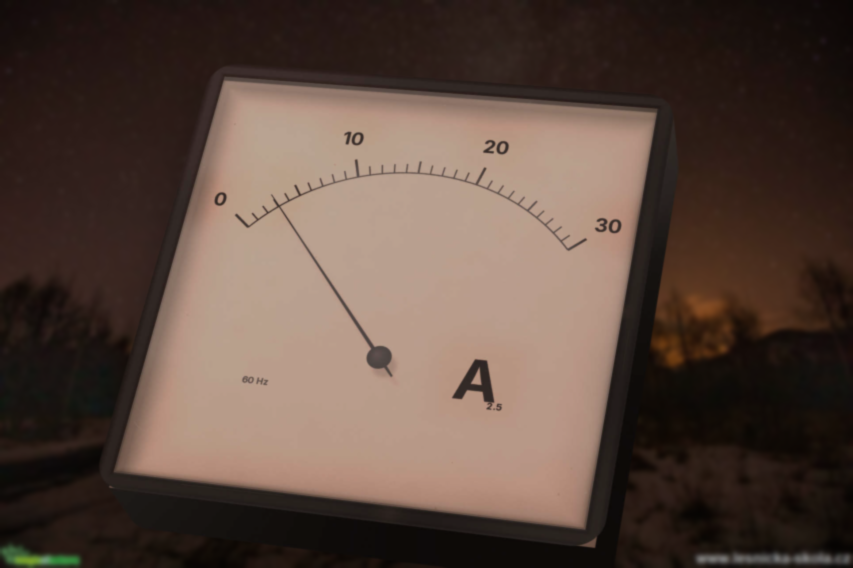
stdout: {"value": 3, "unit": "A"}
